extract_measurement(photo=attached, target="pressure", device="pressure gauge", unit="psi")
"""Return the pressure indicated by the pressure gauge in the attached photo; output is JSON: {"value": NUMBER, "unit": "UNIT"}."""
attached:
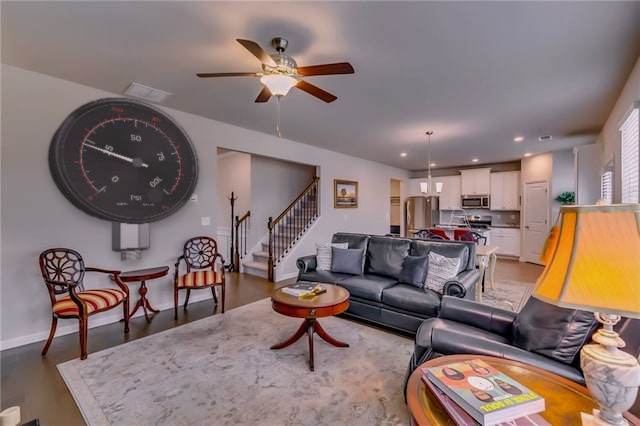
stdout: {"value": 22.5, "unit": "psi"}
